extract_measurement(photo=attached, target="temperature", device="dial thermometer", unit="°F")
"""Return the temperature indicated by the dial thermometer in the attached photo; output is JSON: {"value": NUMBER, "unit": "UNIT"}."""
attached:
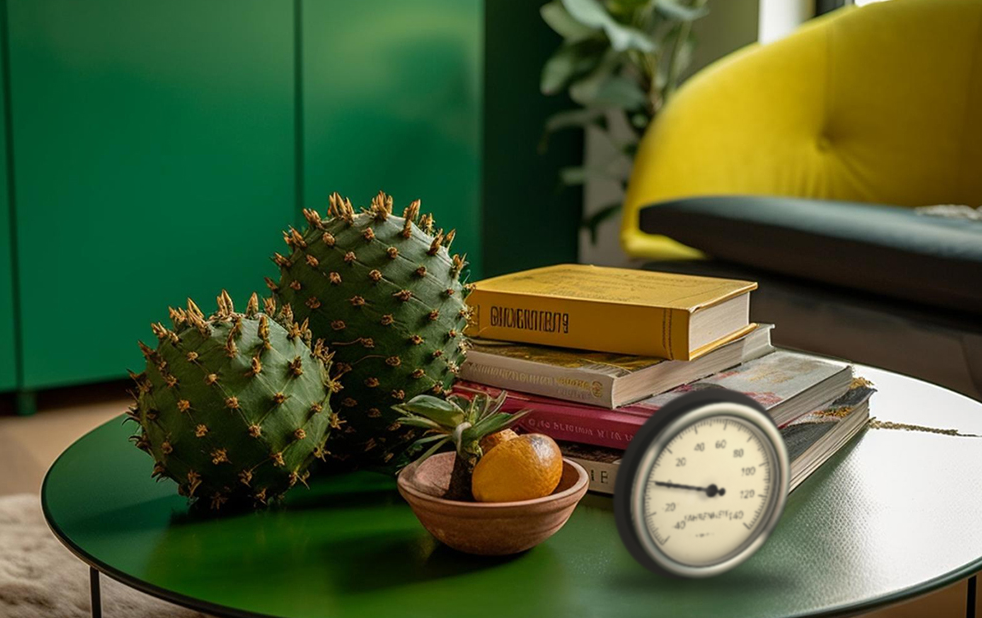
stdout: {"value": 0, "unit": "°F"}
